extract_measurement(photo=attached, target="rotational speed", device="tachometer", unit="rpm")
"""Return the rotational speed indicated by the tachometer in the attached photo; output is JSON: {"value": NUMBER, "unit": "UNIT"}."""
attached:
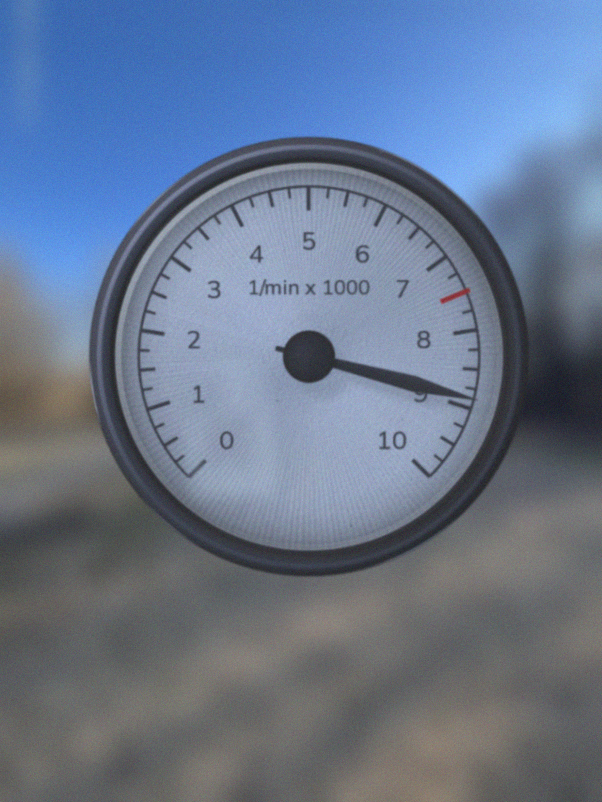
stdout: {"value": 8875, "unit": "rpm"}
